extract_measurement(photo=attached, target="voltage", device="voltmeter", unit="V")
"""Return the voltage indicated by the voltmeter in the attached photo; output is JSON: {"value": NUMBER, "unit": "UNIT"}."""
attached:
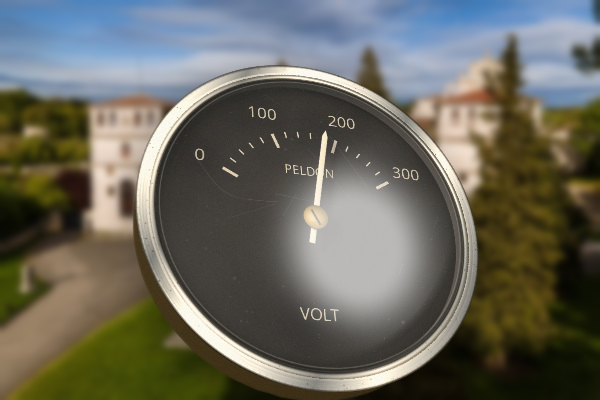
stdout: {"value": 180, "unit": "V"}
